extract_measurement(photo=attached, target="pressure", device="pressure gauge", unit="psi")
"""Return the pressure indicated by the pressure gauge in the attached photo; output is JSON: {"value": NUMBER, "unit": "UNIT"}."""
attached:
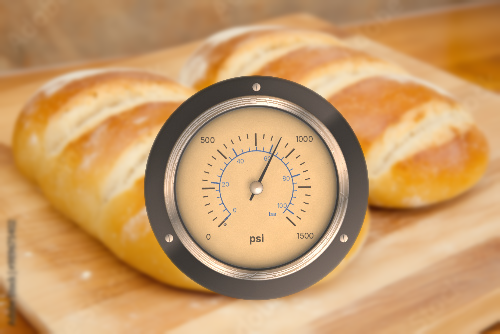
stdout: {"value": 900, "unit": "psi"}
